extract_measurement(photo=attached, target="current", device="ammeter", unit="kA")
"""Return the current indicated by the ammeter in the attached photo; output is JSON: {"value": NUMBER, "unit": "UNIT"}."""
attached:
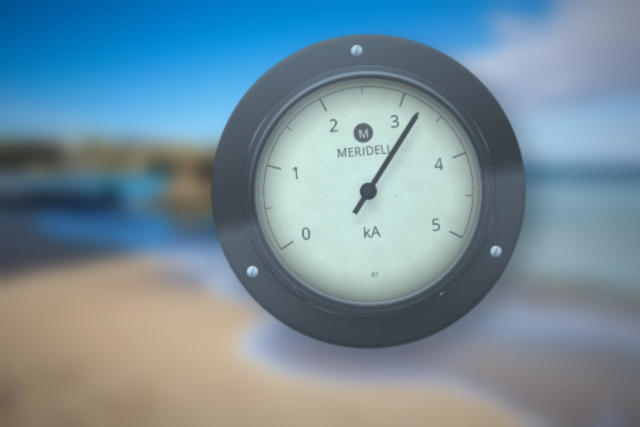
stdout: {"value": 3.25, "unit": "kA"}
